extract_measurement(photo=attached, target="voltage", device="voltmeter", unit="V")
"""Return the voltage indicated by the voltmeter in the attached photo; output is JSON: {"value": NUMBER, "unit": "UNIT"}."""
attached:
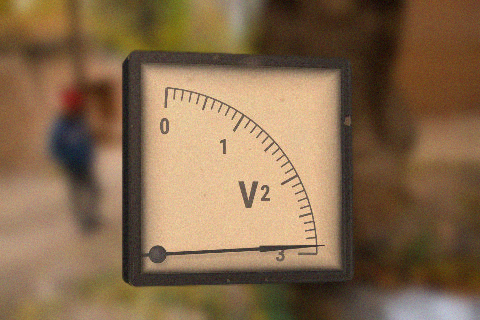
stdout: {"value": 2.9, "unit": "V"}
